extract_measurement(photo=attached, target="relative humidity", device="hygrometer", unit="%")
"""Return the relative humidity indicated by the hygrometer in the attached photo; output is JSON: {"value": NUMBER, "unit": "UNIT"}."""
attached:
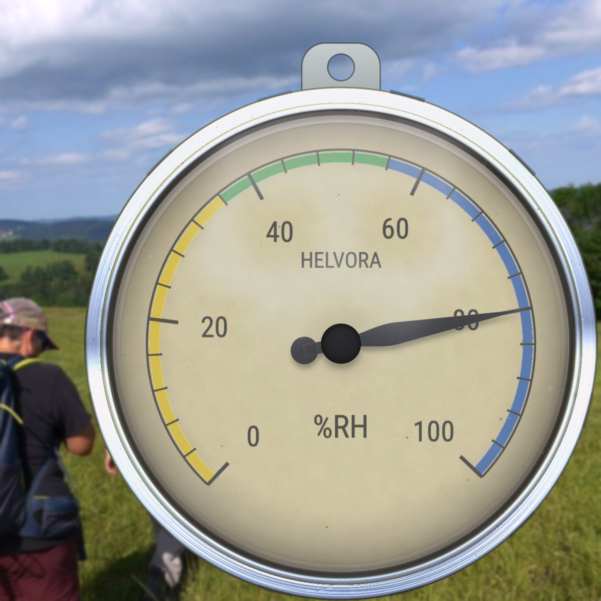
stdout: {"value": 80, "unit": "%"}
